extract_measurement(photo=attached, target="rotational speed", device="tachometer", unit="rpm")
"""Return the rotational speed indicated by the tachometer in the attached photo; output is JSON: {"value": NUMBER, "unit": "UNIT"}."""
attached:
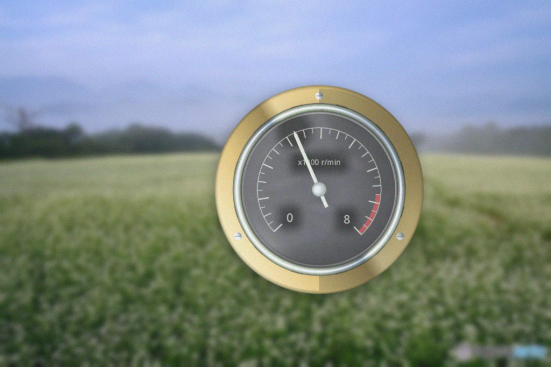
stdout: {"value": 3250, "unit": "rpm"}
